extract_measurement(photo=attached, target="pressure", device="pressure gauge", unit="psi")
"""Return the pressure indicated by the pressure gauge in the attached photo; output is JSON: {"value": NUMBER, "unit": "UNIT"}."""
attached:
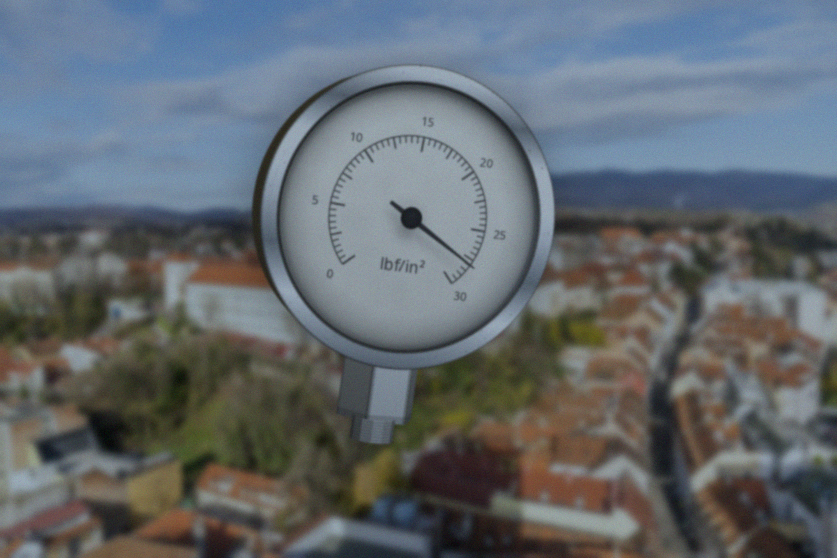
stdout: {"value": 28, "unit": "psi"}
